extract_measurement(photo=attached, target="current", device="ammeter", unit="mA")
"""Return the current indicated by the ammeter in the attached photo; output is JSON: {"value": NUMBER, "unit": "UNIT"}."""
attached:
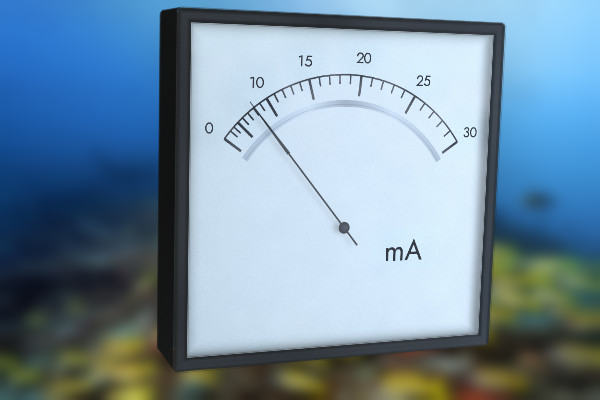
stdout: {"value": 8, "unit": "mA"}
